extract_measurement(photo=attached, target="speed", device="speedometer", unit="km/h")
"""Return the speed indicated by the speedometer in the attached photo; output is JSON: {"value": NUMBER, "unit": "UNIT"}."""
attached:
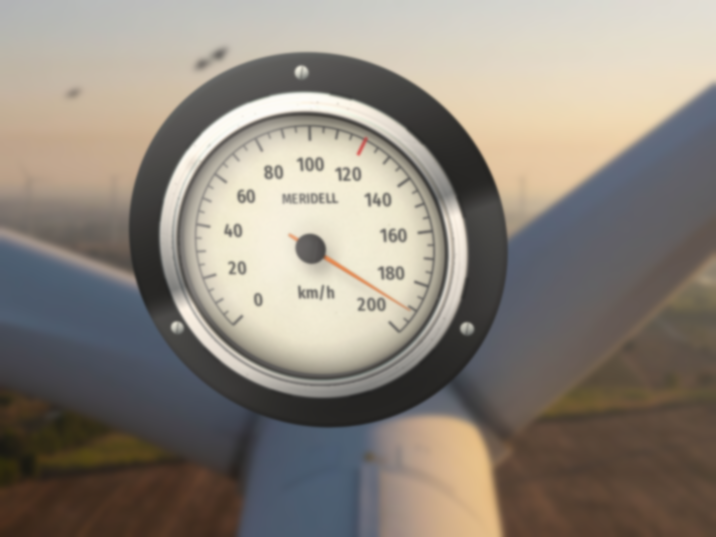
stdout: {"value": 190, "unit": "km/h"}
